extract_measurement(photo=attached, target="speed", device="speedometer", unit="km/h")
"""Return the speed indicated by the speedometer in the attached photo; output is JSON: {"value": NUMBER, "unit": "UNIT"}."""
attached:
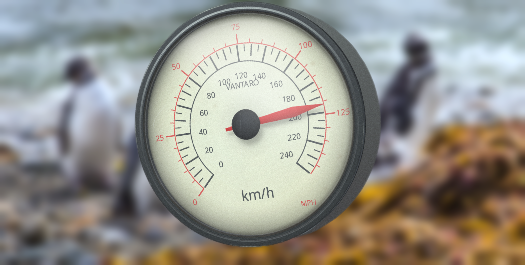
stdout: {"value": 195, "unit": "km/h"}
